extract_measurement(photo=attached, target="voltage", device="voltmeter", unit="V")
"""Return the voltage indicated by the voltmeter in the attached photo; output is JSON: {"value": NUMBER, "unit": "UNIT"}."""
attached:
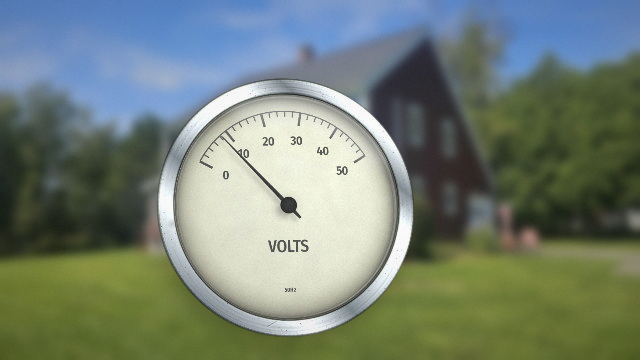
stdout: {"value": 8, "unit": "V"}
